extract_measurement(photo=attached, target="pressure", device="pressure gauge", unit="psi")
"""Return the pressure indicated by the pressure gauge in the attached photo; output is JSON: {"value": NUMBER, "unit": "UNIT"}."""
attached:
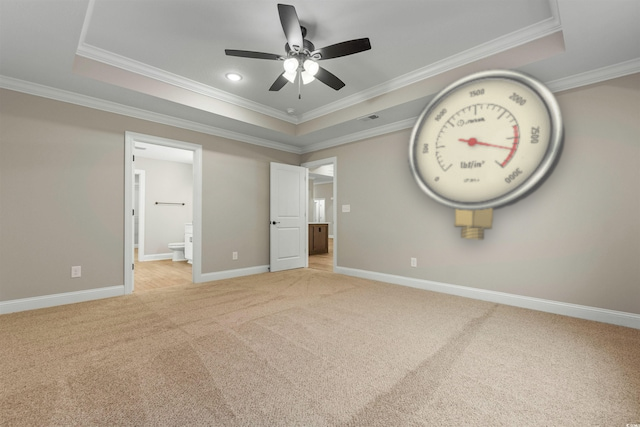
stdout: {"value": 2700, "unit": "psi"}
